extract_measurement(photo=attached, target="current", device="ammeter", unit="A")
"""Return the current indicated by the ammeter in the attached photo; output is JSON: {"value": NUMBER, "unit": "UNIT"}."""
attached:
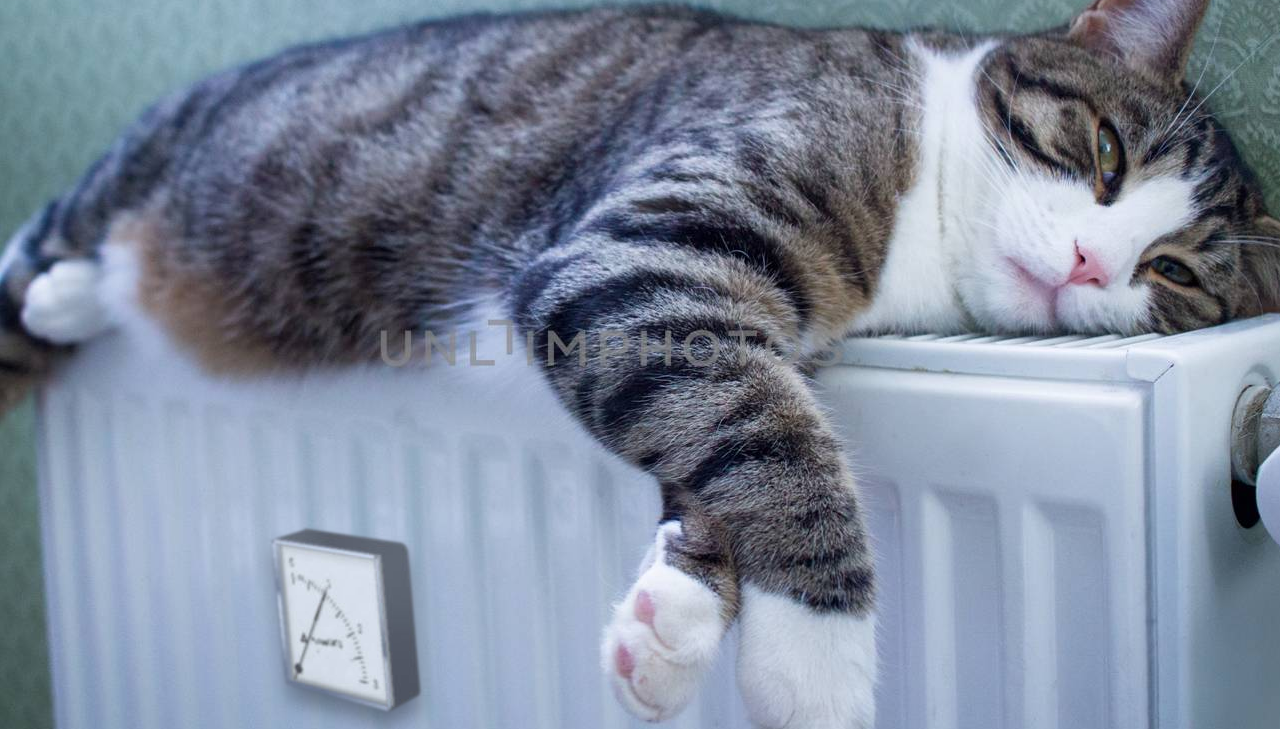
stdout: {"value": 1, "unit": "A"}
